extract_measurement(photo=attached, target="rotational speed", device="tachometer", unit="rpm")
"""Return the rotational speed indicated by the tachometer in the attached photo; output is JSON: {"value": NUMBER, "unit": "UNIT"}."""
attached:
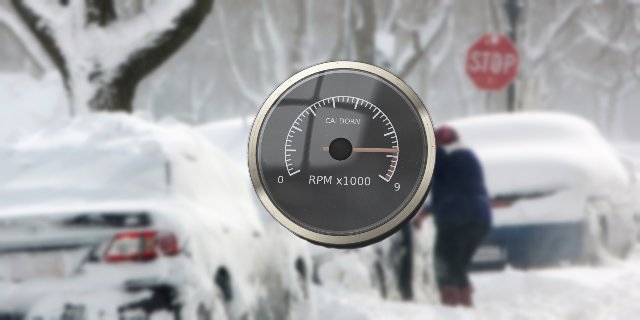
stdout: {"value": 7800, "unit": "rpm"}
